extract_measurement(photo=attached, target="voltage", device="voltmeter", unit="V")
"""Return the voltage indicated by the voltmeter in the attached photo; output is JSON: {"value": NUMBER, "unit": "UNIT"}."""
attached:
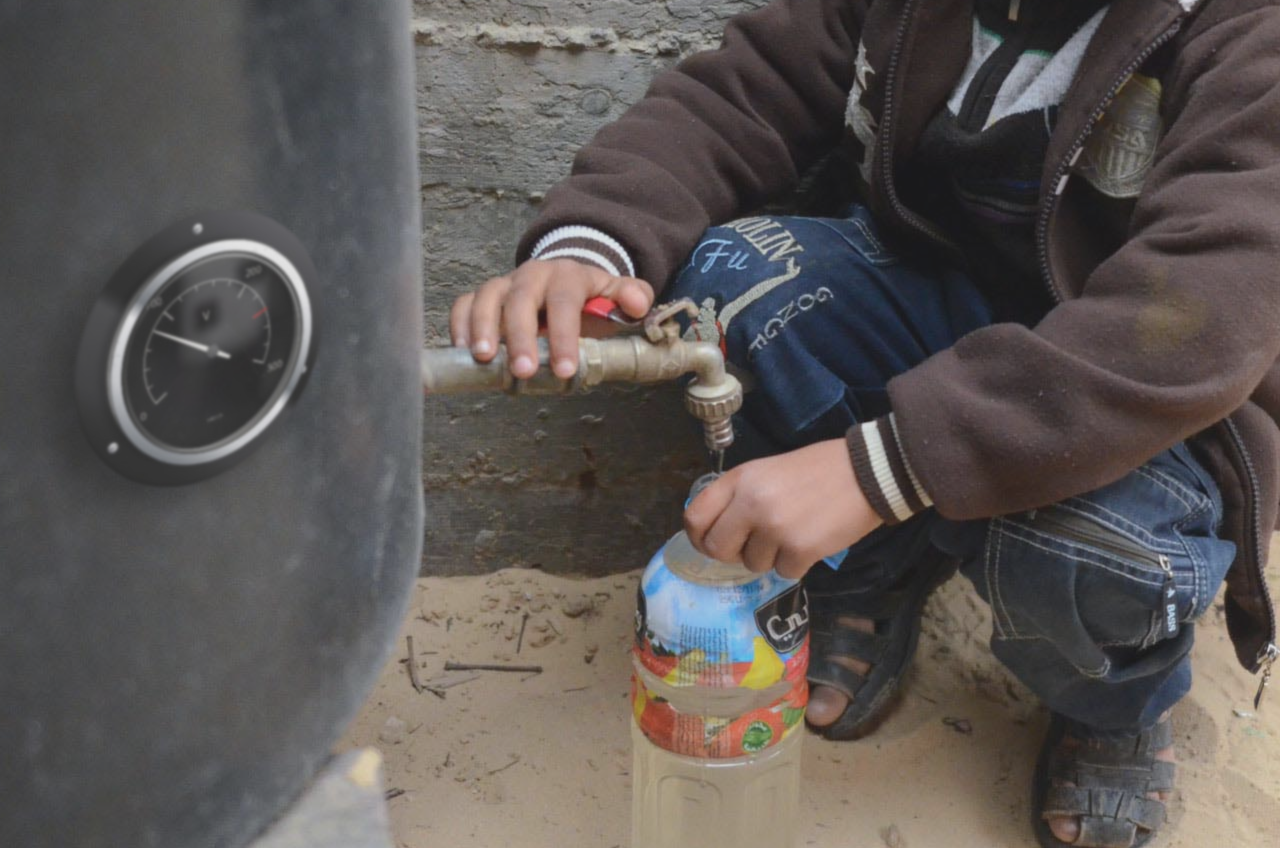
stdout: {"value": 80, "unit": "V"}
